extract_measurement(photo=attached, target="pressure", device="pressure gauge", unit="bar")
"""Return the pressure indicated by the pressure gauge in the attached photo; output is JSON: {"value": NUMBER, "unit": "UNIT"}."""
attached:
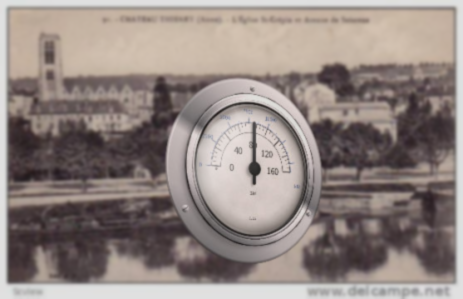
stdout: {"value": 80, "unit": "bar"}
